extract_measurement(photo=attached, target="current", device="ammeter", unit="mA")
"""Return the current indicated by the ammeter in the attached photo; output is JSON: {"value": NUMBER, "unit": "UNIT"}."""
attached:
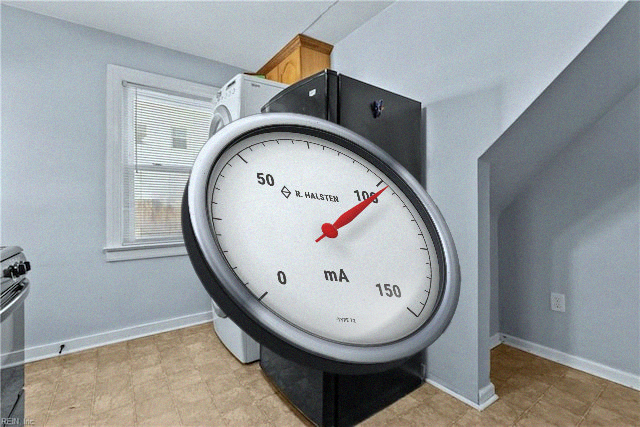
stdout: {"value": 102.5, "unit": "mA"}
